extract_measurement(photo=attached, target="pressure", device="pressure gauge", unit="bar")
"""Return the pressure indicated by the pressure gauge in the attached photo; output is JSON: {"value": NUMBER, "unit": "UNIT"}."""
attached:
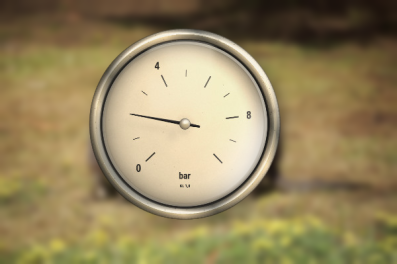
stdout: {"value": 2, "unit": "bar"}
